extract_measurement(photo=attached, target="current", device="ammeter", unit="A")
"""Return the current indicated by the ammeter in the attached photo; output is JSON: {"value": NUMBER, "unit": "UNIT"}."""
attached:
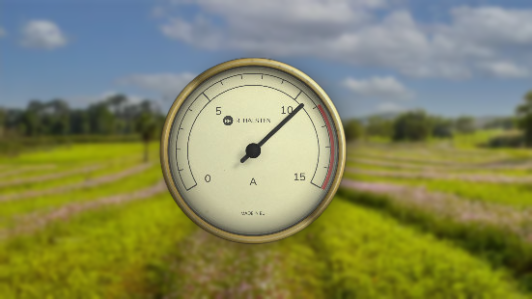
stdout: {"value": 10.5, "unit": "A"}
